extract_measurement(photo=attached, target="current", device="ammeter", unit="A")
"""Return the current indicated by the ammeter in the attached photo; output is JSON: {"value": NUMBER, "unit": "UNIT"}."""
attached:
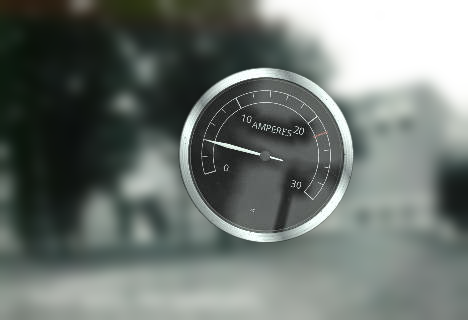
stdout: {"value": 4, "unit": "A"}
